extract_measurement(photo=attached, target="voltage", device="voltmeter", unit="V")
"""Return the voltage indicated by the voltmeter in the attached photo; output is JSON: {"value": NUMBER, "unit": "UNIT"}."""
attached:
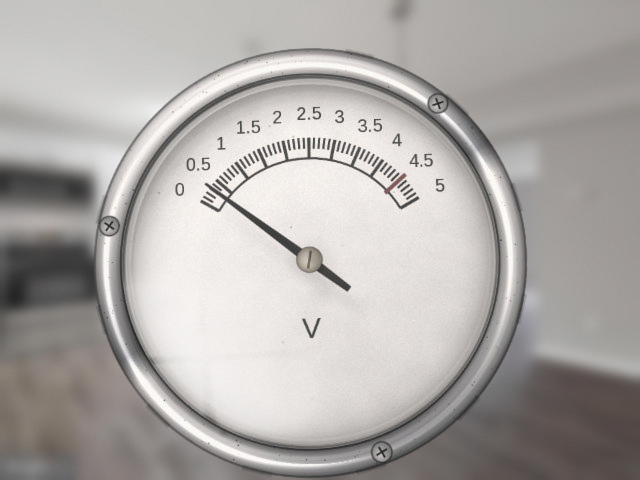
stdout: {"value": 0.3, "unit": "V"}
